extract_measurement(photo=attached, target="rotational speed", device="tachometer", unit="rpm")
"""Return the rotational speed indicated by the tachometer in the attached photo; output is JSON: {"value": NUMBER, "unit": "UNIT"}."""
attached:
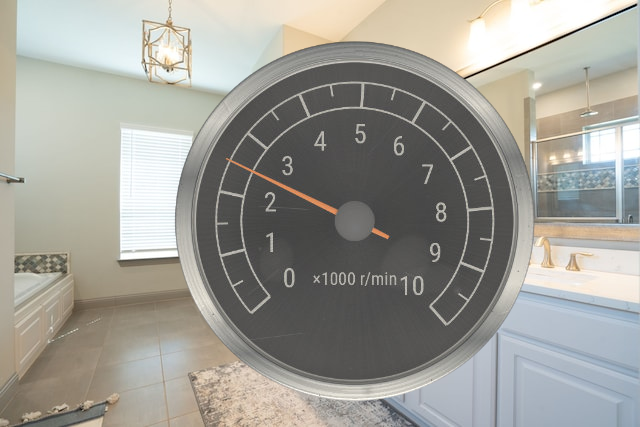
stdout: {"value": 2500, "unit": "rpm"}
